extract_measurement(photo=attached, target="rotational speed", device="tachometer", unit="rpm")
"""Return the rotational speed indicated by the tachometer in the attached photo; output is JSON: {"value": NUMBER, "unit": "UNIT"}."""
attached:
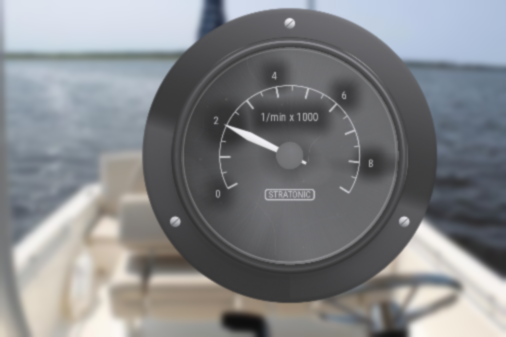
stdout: {"value": 2000, "unit": "rpm"}
